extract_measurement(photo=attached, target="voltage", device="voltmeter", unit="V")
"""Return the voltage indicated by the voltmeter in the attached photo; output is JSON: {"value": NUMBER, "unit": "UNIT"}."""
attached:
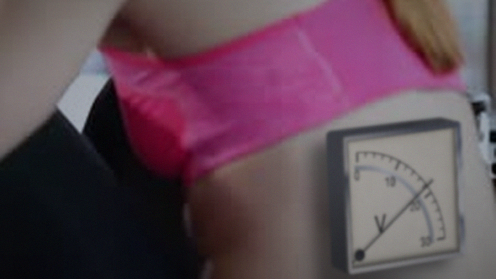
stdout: {"value": 18, "unit": "V"}
